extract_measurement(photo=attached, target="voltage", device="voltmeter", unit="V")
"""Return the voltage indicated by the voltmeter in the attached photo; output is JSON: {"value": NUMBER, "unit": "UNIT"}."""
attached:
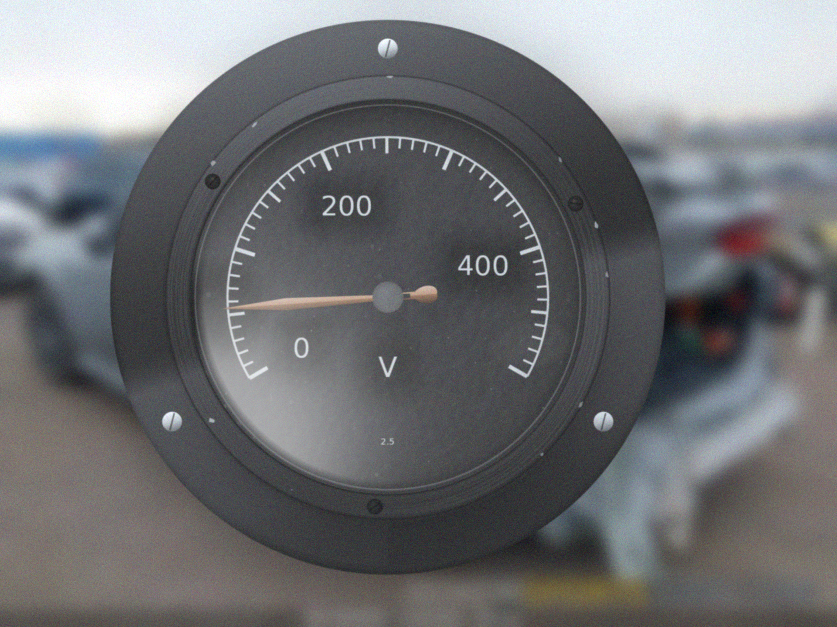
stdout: {"value": 55, "unit": "V"}
